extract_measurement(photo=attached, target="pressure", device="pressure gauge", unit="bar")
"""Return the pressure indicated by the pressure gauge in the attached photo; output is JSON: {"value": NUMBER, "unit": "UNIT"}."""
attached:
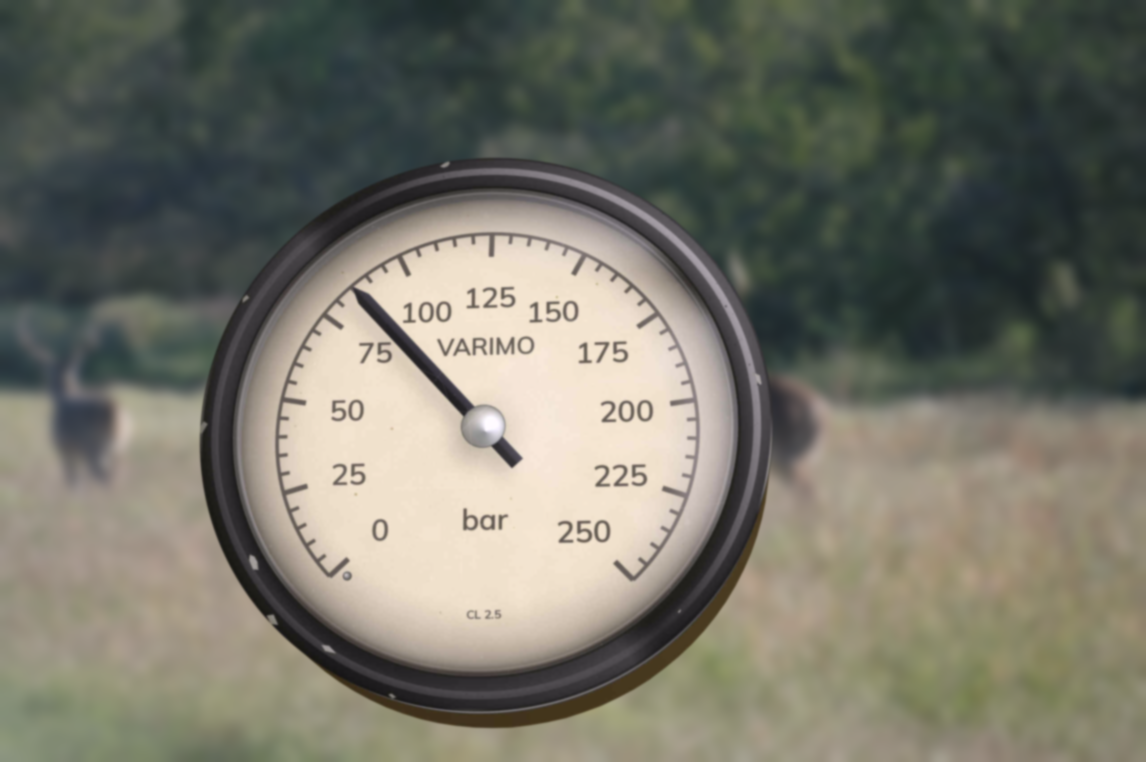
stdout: {"value": 85, "unit": "bar"}
